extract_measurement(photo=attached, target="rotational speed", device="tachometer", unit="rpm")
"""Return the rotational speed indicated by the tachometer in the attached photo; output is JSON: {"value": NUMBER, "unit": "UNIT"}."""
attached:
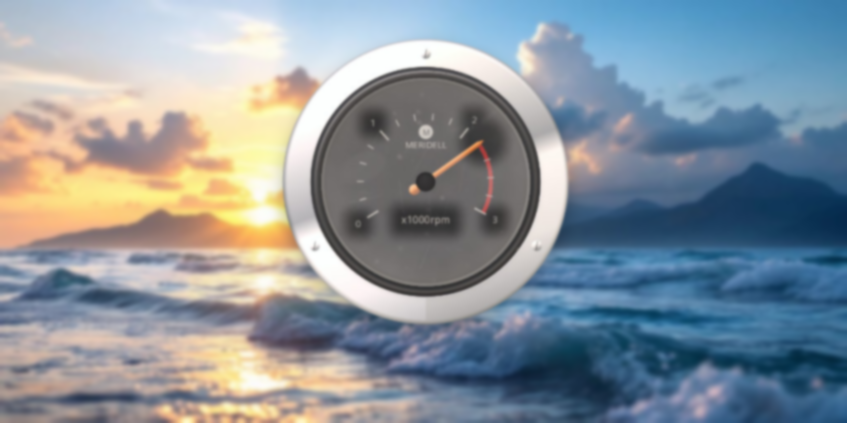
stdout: {"value": 2200, "unit": "rpm"}
